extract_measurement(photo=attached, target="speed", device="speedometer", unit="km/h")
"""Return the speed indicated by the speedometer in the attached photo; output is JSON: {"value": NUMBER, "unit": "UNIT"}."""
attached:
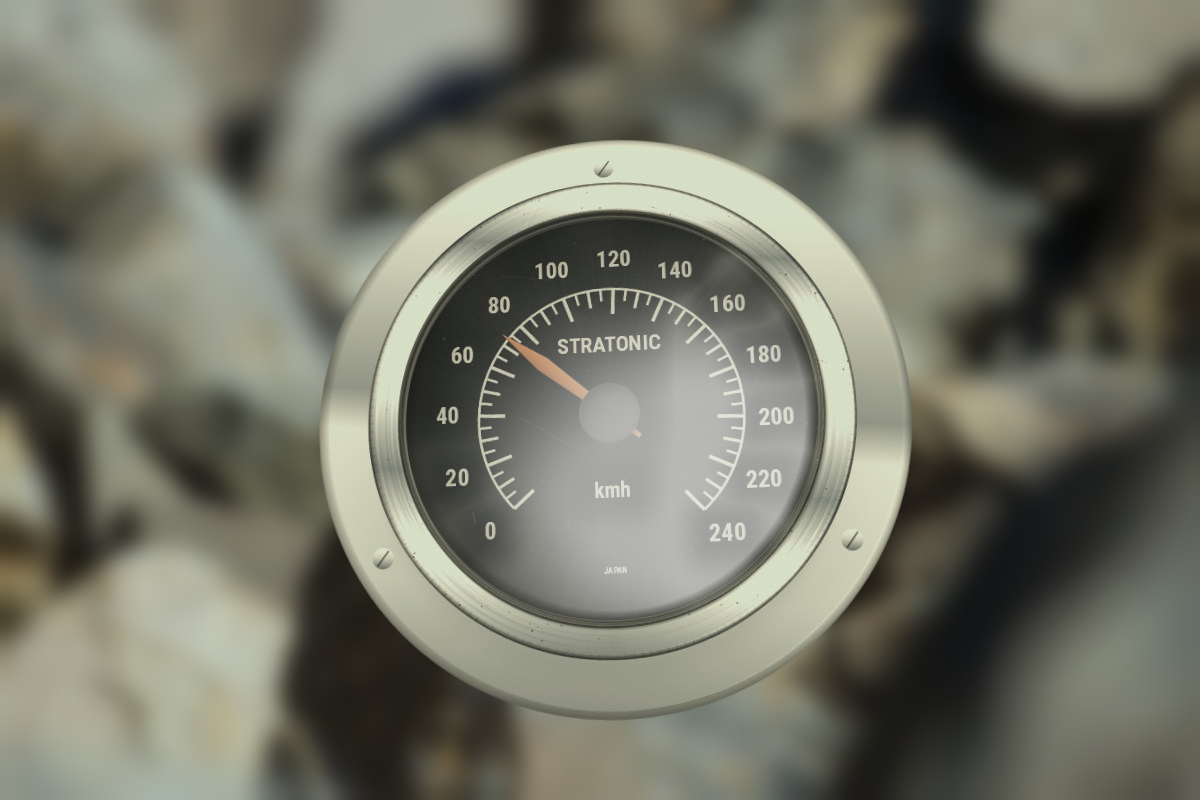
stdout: {"value": 72.5, "unit": "km/h"}
